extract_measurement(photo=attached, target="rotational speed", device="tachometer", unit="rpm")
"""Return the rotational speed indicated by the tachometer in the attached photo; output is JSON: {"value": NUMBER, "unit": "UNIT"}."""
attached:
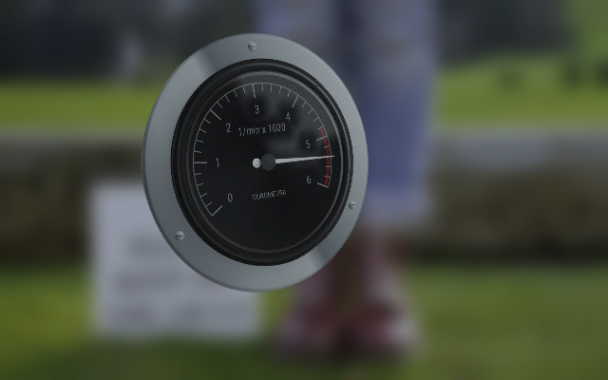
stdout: {"value": 5400, "unit": "rpm"}
